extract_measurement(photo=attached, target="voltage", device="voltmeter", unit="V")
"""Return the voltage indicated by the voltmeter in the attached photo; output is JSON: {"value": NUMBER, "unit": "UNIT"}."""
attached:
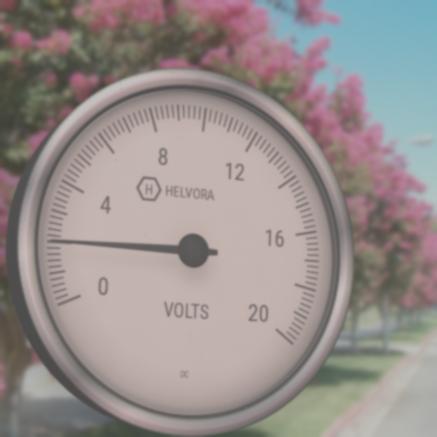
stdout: {"value": 2, "unit": "V"}
